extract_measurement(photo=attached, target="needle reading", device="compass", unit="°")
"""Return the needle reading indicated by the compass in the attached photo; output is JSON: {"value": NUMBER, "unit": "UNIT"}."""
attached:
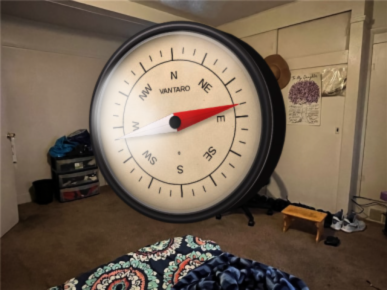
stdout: {"value": 80, "unit": "°"}
